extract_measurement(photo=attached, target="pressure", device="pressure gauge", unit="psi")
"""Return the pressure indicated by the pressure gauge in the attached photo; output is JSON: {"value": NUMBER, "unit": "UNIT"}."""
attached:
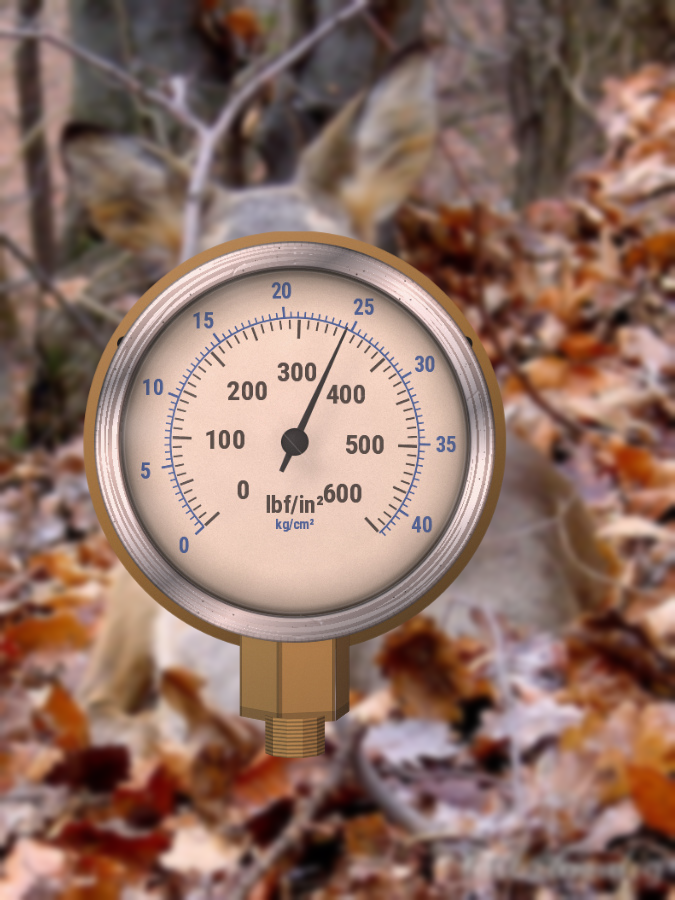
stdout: {"value": 350, "unit": "psi"}
